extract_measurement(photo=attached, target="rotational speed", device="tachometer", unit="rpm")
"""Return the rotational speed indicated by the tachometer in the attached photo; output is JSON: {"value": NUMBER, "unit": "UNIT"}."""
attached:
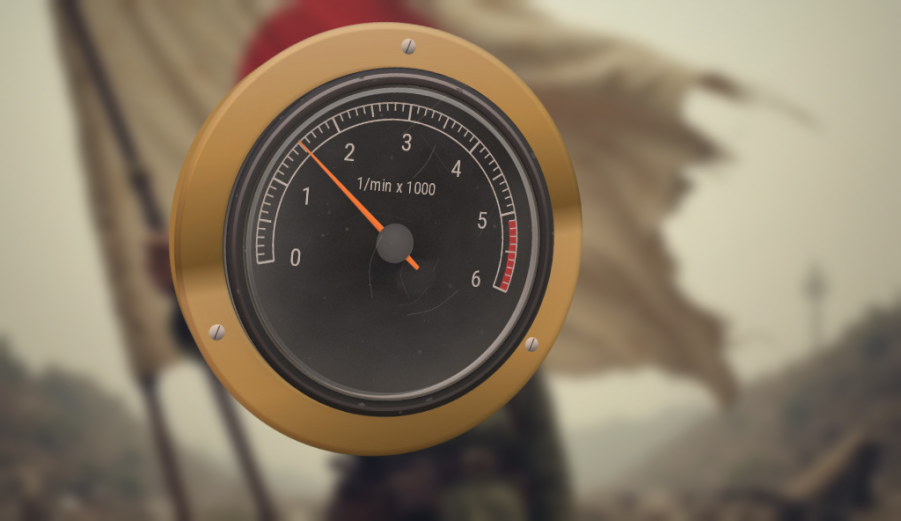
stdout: {"value": 1500, "unit": "rpm"}
